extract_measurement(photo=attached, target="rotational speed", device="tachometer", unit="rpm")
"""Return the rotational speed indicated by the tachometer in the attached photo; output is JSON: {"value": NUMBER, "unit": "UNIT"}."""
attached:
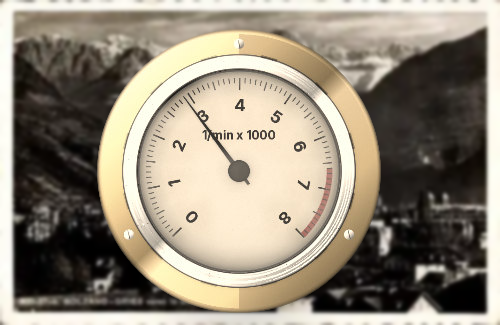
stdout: {"value": 2900, "unit": "rpm"}
